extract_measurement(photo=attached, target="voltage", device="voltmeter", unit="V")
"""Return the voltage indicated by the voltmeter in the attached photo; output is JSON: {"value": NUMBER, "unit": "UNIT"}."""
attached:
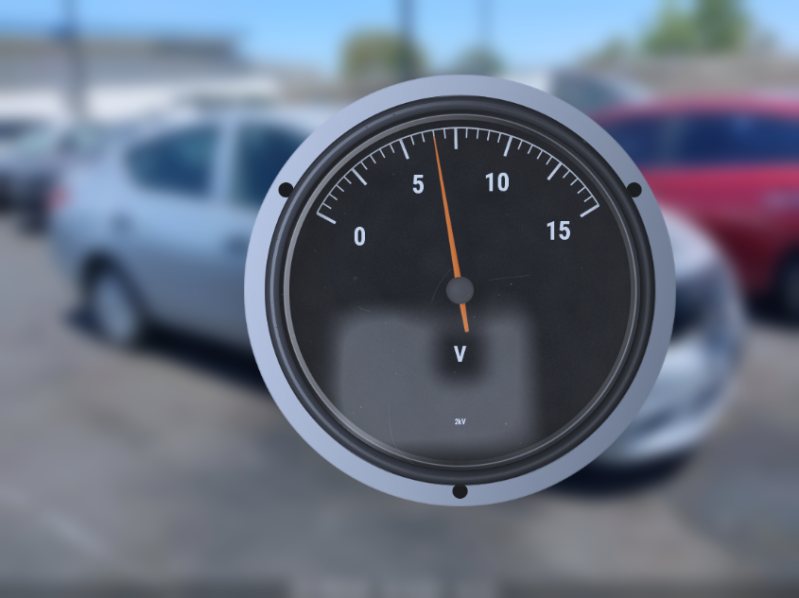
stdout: {"value": 6.5, "unit": "V"}
